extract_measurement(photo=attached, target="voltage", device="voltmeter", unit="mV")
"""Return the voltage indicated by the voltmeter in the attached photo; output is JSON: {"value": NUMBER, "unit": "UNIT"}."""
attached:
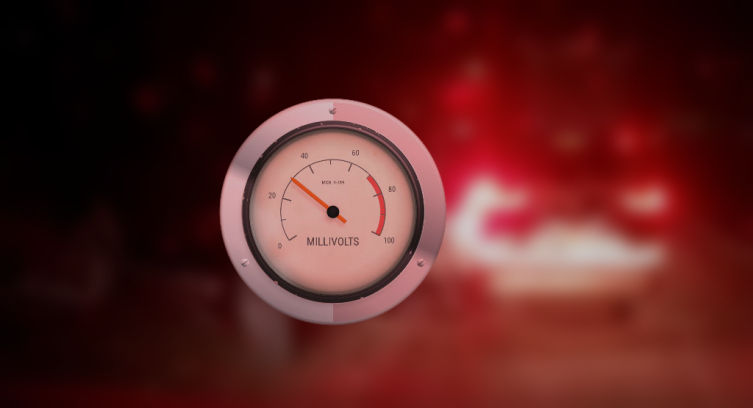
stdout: {"value": 30, "unit": "mV"}
